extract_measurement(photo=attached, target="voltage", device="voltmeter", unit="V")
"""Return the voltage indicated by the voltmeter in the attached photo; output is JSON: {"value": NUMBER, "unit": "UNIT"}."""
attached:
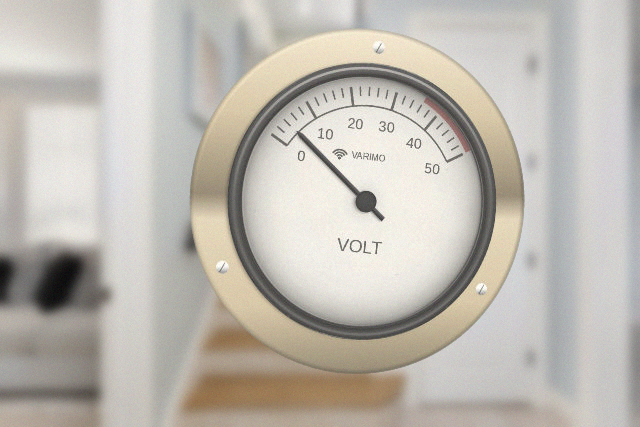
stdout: {"value": 4, "unit": "V"}
